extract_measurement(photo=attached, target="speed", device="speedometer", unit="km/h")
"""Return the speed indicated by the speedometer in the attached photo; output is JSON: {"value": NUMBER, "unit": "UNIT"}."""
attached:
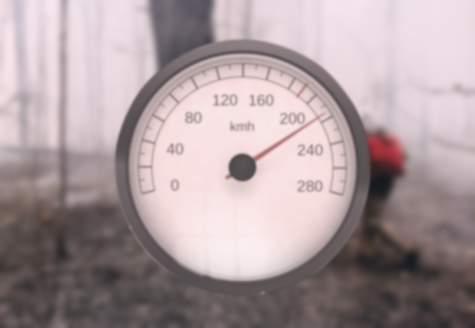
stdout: {"value": 215, "unit": "km/h"}
